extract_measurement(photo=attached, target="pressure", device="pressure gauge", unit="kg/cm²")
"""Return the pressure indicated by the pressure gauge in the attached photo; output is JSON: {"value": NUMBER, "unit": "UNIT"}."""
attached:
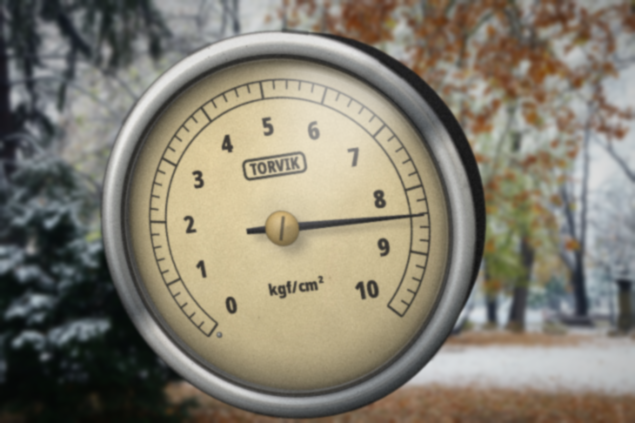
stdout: {"value": 8.4, "unit": "kg/cm²"}
